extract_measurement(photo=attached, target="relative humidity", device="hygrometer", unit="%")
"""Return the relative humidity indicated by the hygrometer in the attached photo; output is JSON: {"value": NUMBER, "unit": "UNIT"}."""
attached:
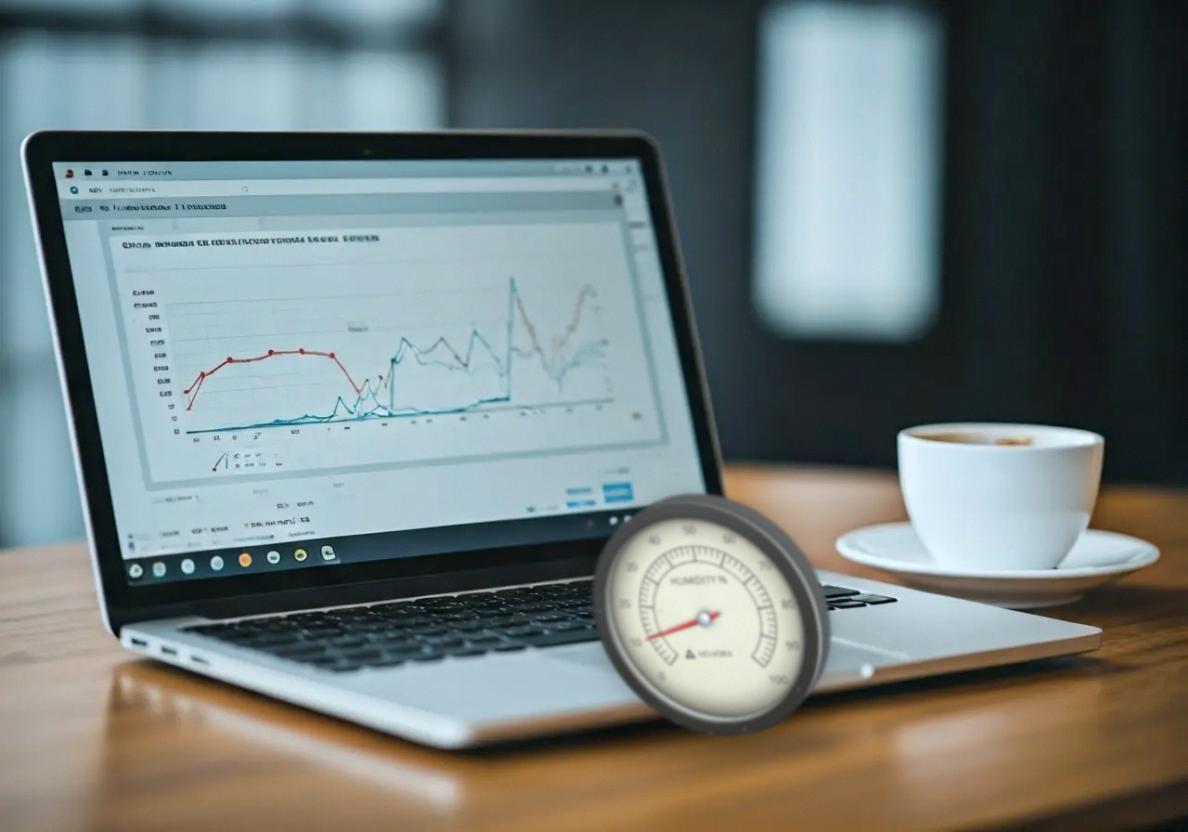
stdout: {"value": 10, "unit": "%"}
